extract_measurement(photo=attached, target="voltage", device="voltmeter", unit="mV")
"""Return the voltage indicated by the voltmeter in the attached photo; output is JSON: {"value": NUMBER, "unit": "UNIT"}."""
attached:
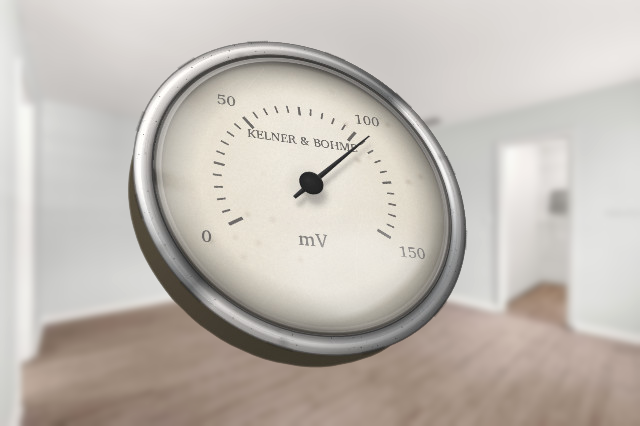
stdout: {"value": 105, "unit": "mV"}
